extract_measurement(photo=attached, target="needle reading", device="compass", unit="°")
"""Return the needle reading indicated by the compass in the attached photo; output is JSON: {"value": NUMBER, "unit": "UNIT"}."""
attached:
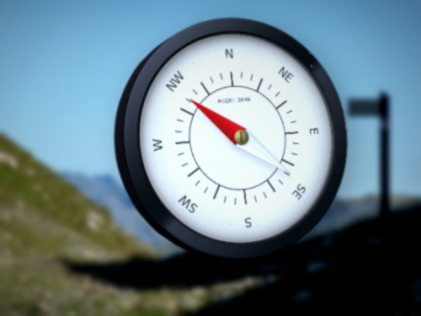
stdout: {"value": 310, "unit": "°"}
